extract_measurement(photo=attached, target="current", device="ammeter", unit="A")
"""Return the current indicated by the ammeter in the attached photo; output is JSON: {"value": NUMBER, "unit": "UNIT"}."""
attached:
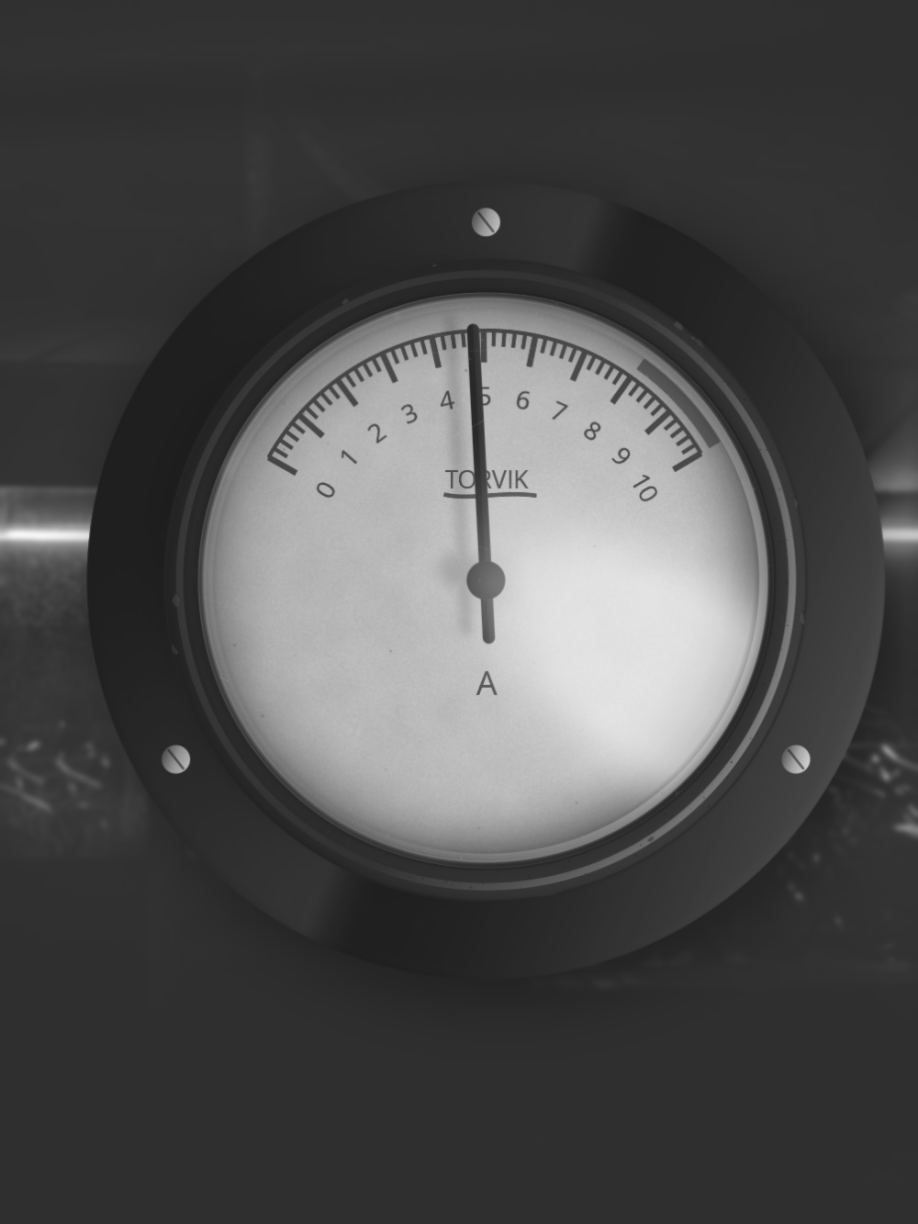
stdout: {"value": 4.8, "unit": "A"}
